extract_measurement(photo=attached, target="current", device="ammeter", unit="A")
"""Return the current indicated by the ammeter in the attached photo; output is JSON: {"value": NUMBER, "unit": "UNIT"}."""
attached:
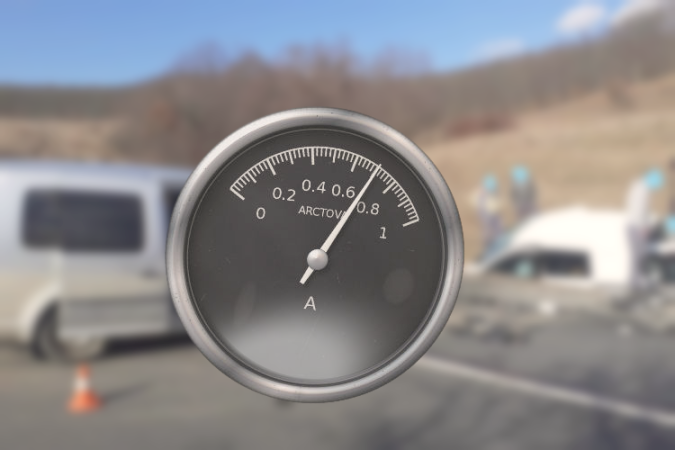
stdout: {"value": 0.7, "unit": "A"}
